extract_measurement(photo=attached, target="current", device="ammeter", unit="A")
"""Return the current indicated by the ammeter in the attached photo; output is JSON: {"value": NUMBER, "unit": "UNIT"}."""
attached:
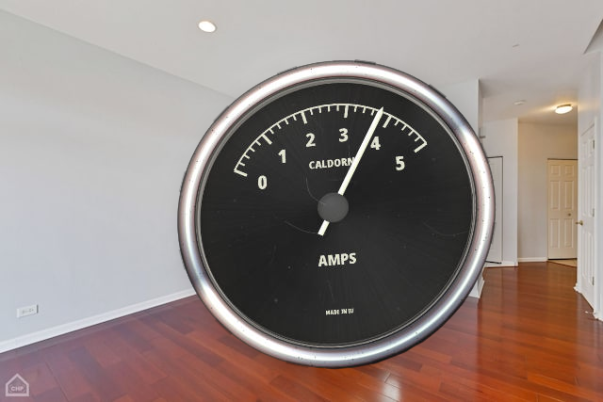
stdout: {"value": 3.8, "unit": "A"}
